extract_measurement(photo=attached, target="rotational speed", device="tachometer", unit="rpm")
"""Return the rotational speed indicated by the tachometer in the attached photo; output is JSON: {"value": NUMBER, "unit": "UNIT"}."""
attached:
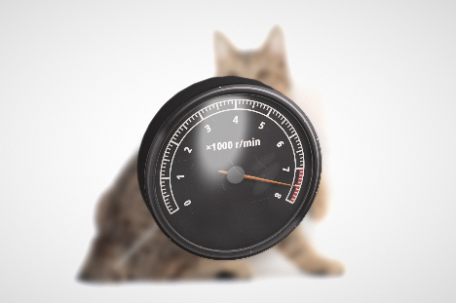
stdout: {"value": 7500, "unit": "rpm"}
